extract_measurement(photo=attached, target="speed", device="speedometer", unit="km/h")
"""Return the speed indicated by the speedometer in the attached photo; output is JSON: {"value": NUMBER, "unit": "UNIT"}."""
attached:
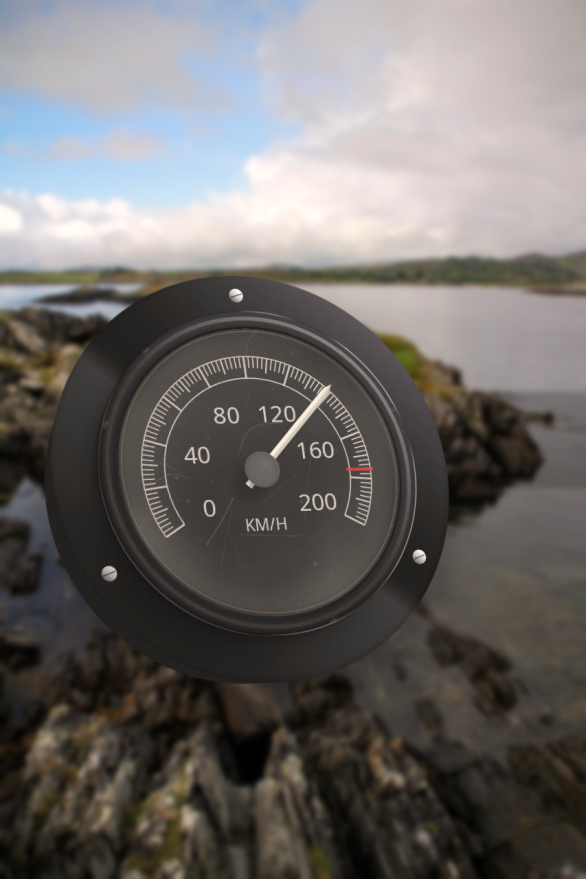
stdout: {"value": 138, "unit": "km/h"}
